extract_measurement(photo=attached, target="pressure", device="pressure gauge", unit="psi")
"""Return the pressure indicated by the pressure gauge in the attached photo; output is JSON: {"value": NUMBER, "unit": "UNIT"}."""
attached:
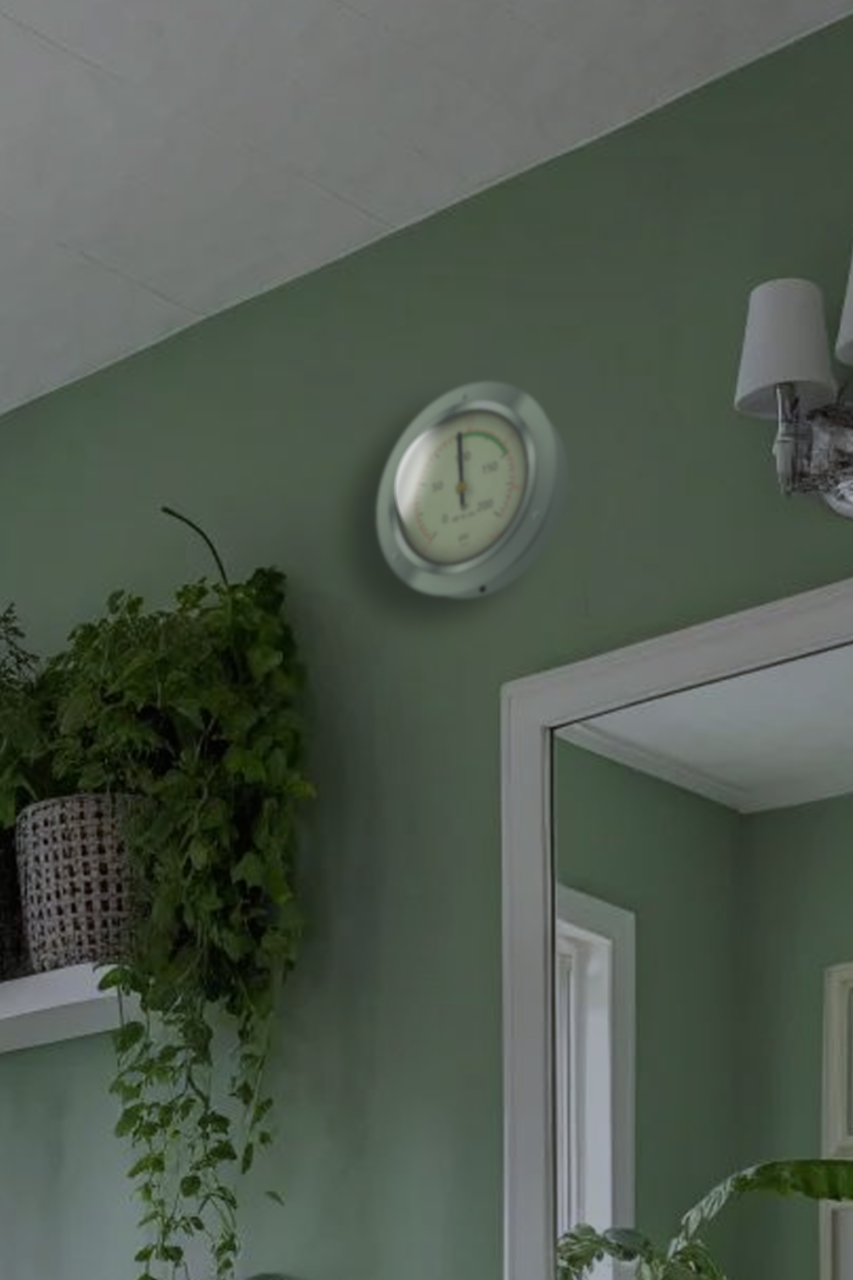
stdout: {"value": 100, "unit": "psi"}
